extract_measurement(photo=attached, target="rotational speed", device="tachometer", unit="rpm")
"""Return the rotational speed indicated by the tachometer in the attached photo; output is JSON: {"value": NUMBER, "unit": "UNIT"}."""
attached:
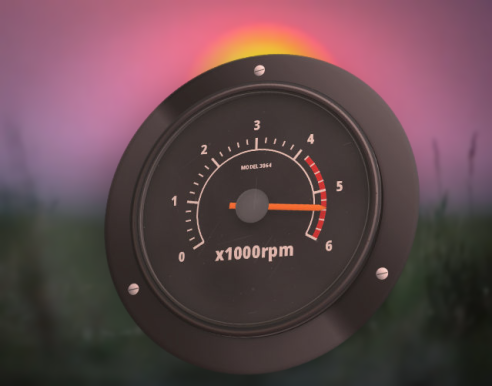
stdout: {"value": 5400, "unit": "rpm"}
